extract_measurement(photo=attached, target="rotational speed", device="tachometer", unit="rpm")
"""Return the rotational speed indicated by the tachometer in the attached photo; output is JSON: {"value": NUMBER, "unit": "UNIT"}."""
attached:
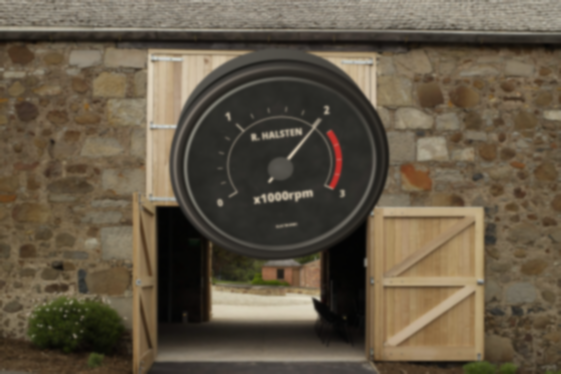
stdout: {"value": 2000, "unit": "rpm"}
